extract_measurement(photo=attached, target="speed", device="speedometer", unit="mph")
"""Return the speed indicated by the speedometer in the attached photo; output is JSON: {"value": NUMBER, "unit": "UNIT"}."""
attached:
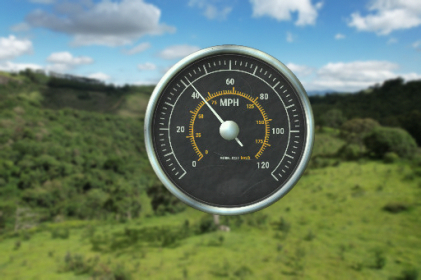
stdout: {"value": 42, "unit": "mph"}
